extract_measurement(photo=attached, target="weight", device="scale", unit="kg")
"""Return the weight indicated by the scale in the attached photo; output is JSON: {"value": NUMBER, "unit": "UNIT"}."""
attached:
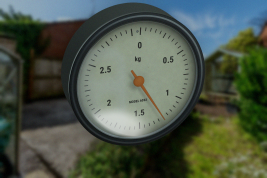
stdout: {"value": 1.25, "unit": "kg"}
